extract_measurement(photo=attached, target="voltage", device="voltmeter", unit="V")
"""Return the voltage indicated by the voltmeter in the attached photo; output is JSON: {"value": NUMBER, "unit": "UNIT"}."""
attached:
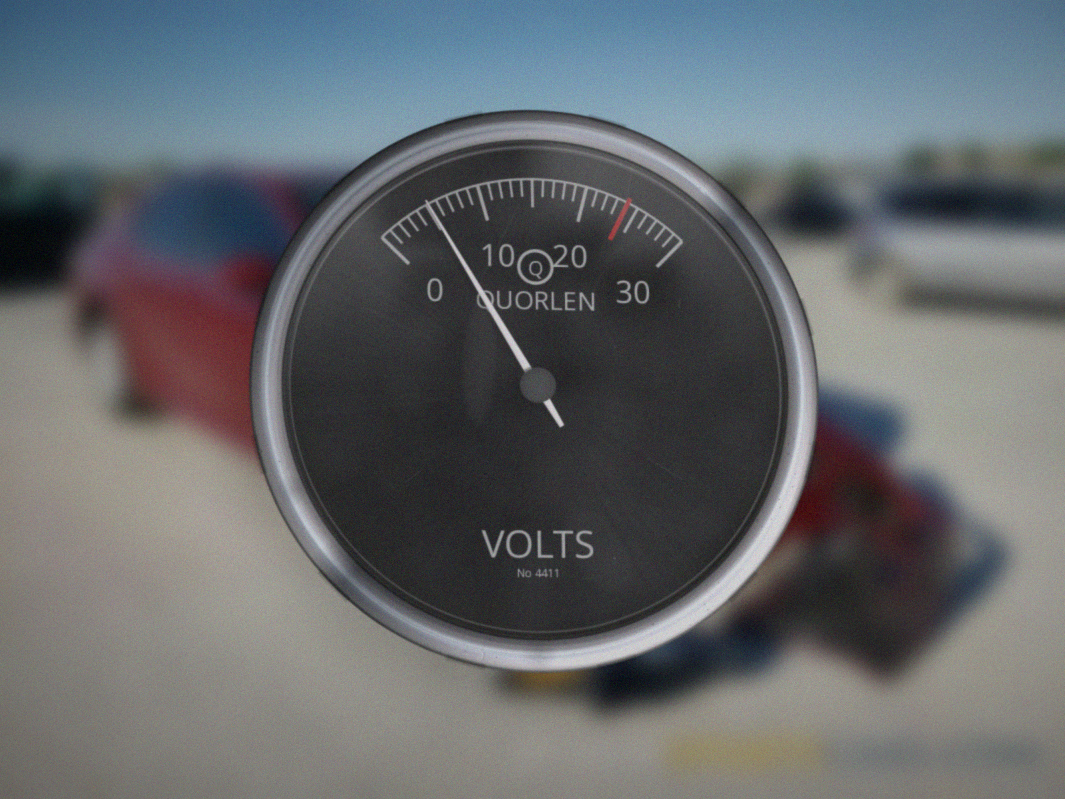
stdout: {"value": 5, "unit": "V"}
